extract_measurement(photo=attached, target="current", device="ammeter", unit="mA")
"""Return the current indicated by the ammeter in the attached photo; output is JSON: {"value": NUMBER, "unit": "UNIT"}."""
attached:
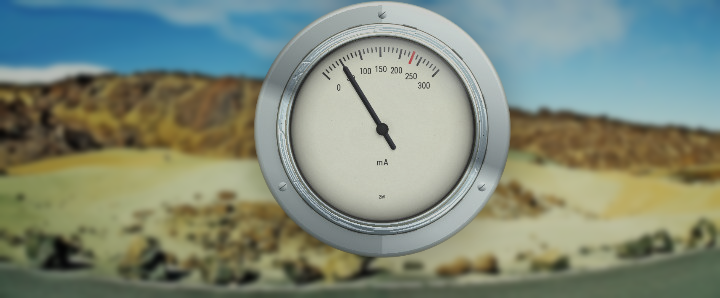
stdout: {"value": 50, "unit": "mA"}
